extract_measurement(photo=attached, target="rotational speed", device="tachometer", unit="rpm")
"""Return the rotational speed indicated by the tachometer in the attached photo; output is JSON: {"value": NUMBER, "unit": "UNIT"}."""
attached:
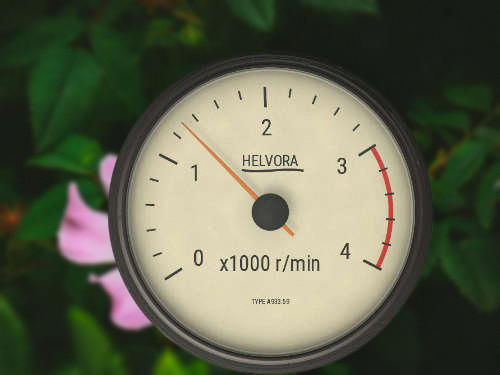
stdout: {"value": 1300, "unit": "rpm"}
